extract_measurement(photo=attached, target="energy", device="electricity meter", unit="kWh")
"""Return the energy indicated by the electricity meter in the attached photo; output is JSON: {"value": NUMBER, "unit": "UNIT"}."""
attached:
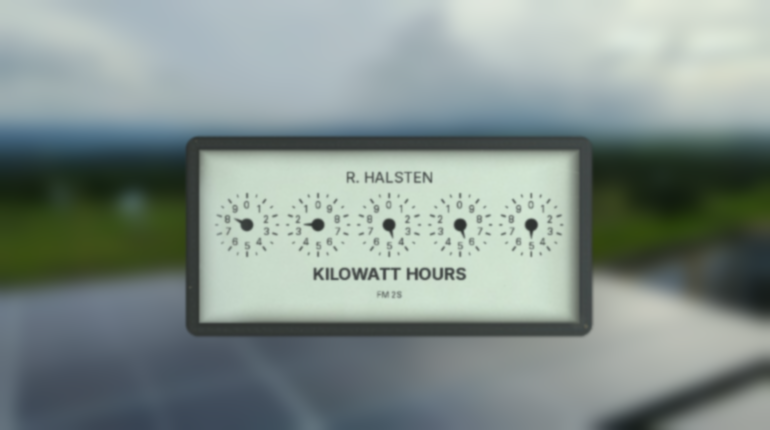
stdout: {"value": 82455, "unit": "kWh"}
